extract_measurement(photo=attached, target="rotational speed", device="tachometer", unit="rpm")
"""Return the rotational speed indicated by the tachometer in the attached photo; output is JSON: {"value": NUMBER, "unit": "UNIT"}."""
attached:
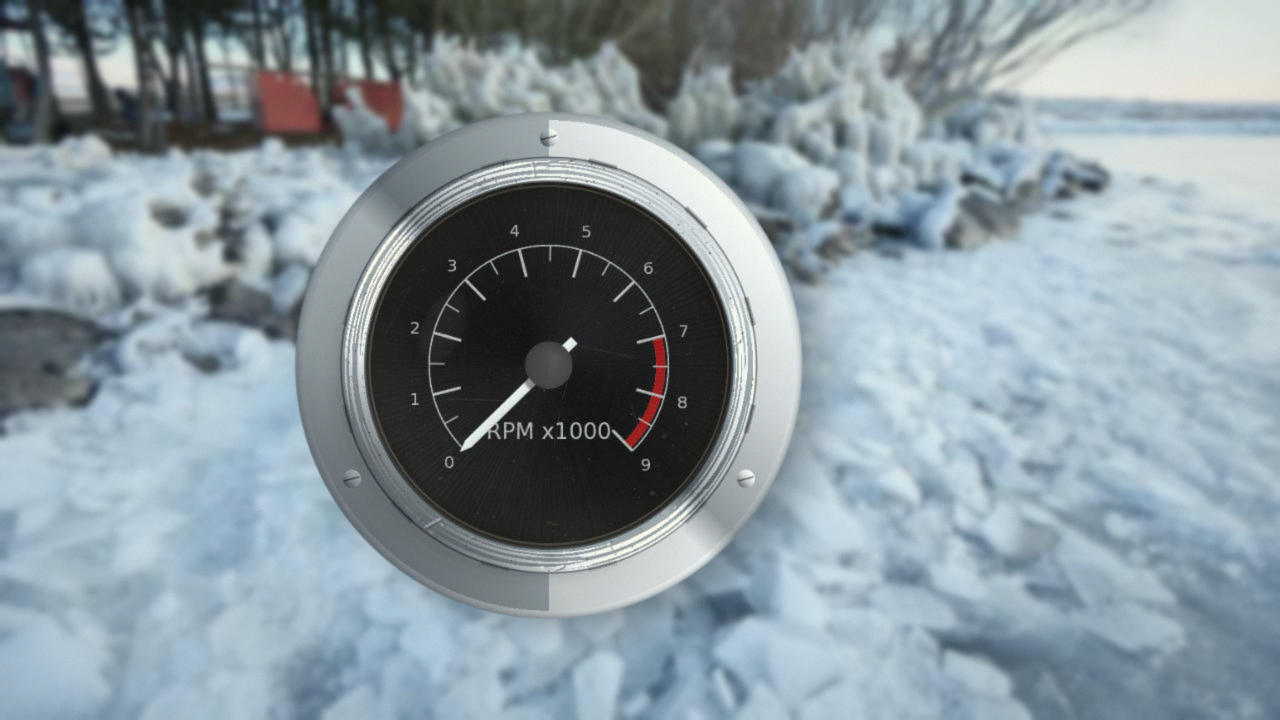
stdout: {"value": 0, "unit": "rpm"}
